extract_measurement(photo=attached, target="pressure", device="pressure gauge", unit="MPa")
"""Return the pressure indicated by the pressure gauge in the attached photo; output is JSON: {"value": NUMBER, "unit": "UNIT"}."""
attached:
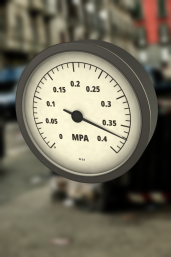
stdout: {"value": 0.37, "unit": "MPa"}
